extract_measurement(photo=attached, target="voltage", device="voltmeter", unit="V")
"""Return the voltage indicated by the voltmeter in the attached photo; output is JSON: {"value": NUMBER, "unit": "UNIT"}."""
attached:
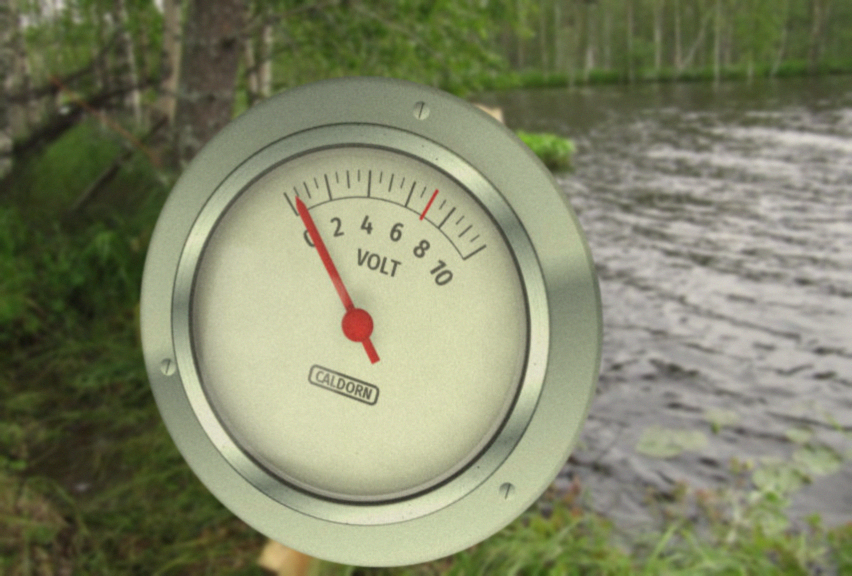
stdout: {"value": 0.5, "unit": "V"}
